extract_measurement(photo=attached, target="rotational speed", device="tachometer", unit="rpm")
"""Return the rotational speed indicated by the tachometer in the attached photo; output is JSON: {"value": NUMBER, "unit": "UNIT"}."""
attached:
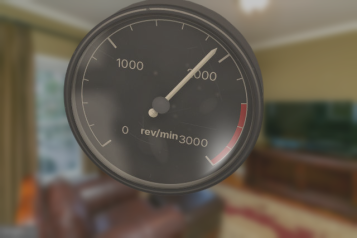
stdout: {"value": 1900, "unit": "rpm"}
